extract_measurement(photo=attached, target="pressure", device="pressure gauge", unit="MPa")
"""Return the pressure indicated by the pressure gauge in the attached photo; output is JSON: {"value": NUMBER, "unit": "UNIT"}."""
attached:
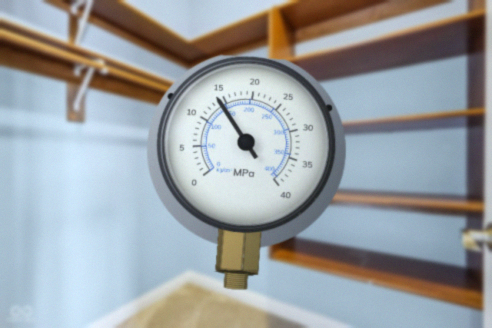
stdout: {"value": 14, "unit": "MPa"}
